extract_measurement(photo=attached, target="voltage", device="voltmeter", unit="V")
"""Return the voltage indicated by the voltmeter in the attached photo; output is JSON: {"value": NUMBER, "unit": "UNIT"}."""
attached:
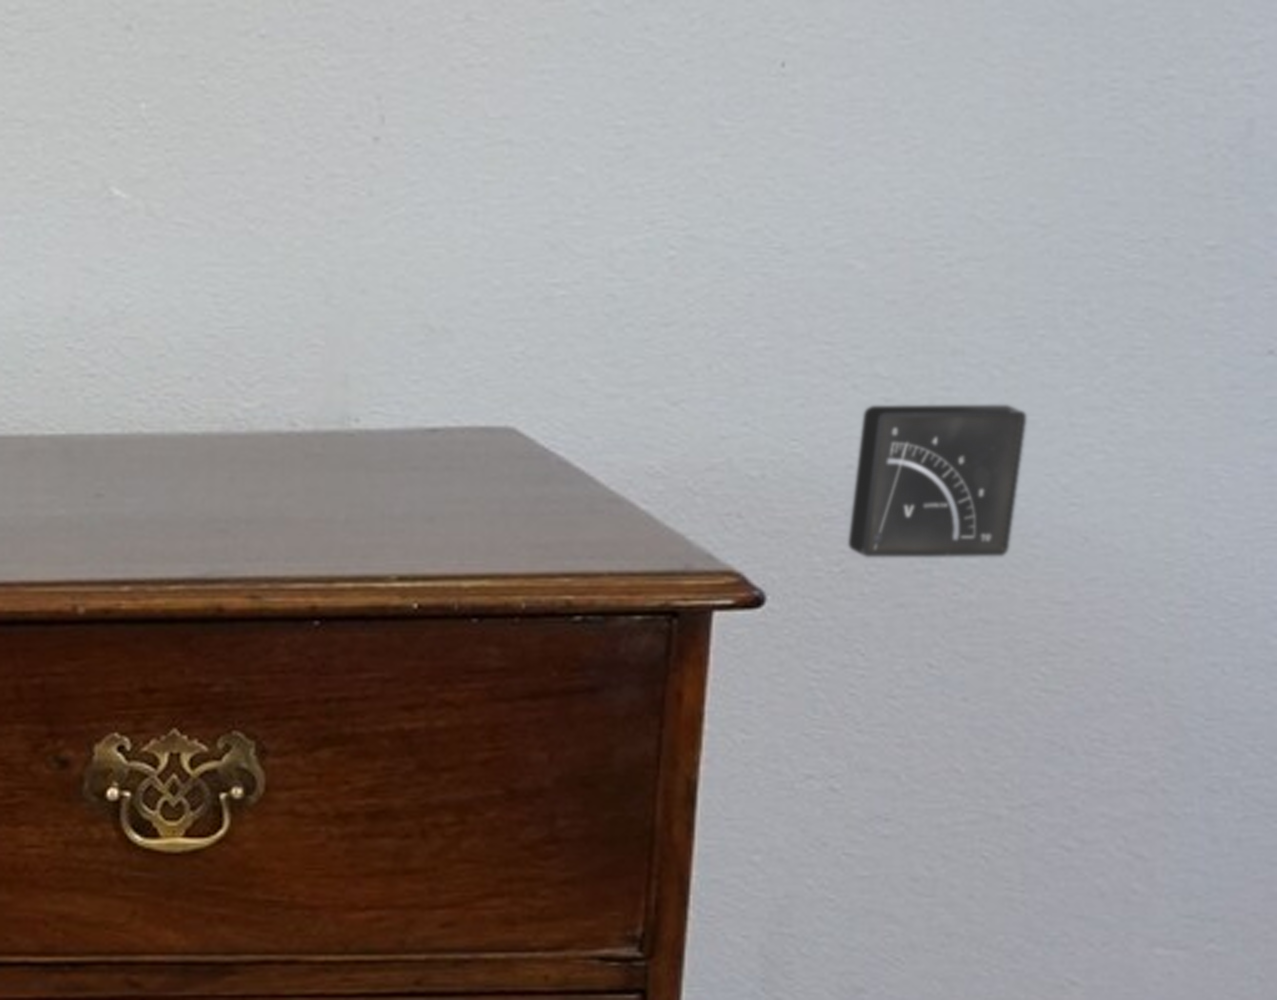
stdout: {"value": 2, "unit": "V"}
